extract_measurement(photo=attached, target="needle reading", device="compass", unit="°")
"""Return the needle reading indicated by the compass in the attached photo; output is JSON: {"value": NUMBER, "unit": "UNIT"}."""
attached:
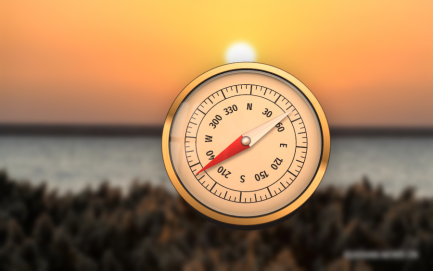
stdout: {"value": 230, "unit": "°"}
